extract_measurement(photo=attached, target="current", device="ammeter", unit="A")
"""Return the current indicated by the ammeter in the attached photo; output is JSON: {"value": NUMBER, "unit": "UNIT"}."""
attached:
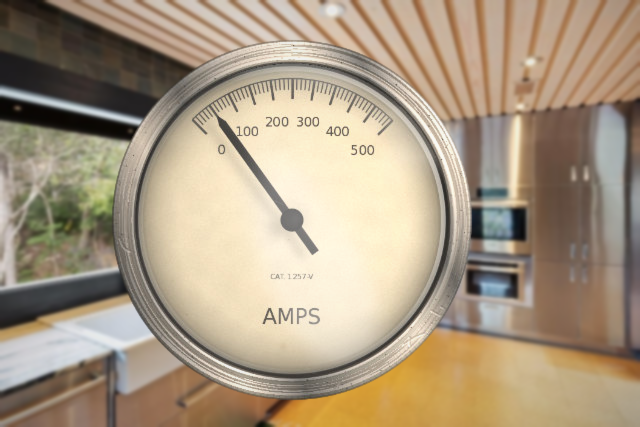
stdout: {"value": 50, "unit": "A"}
